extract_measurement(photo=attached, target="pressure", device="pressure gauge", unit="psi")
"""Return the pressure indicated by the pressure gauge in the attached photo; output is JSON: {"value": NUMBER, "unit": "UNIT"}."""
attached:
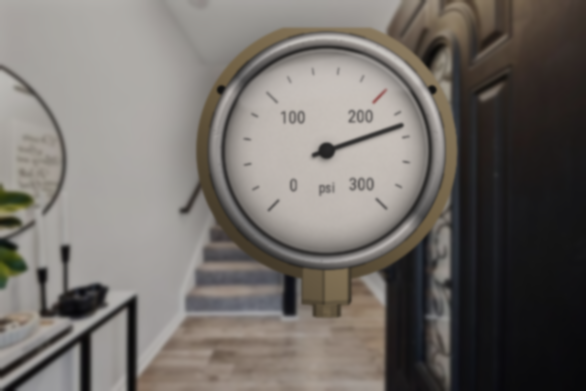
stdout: {"value": 230, "unit": "psi"}
